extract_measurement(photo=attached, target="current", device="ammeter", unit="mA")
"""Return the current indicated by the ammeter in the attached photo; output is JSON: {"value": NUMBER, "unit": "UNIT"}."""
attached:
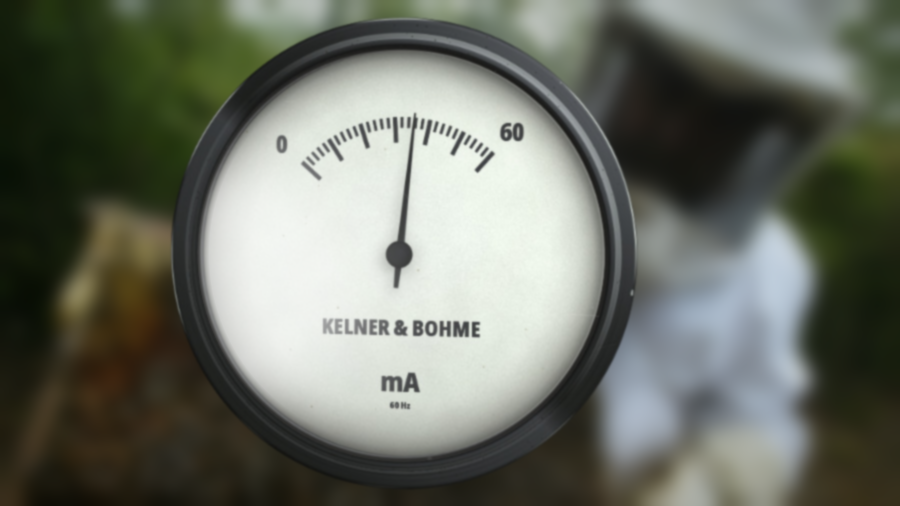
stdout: {"value": 36, "unit": "mA"}
